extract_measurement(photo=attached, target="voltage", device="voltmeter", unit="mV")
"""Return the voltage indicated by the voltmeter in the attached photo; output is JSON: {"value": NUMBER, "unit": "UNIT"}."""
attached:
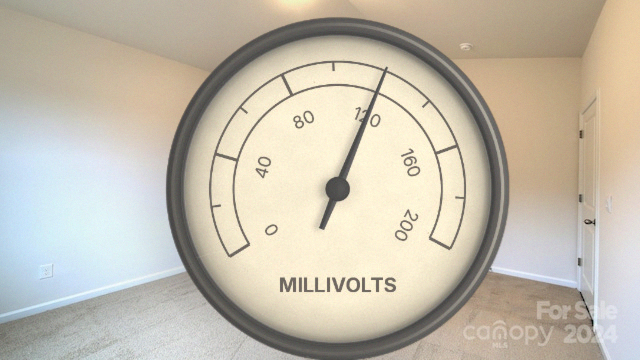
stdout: {"value": 120, "unit": "mV"}
